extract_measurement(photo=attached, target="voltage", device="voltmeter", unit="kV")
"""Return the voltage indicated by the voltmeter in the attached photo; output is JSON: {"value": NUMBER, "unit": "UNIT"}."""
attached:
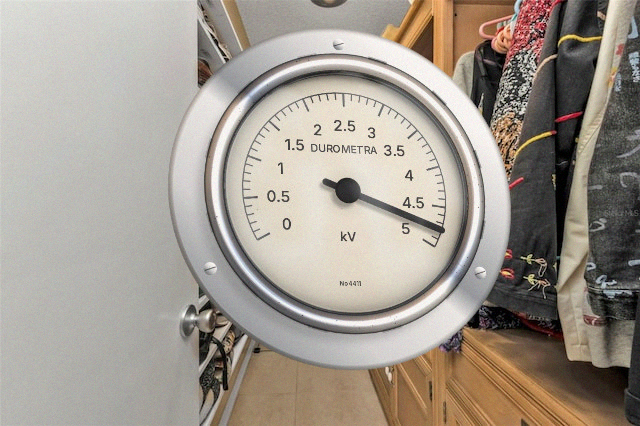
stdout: {"value": 4.8, "unit": "kV"}
